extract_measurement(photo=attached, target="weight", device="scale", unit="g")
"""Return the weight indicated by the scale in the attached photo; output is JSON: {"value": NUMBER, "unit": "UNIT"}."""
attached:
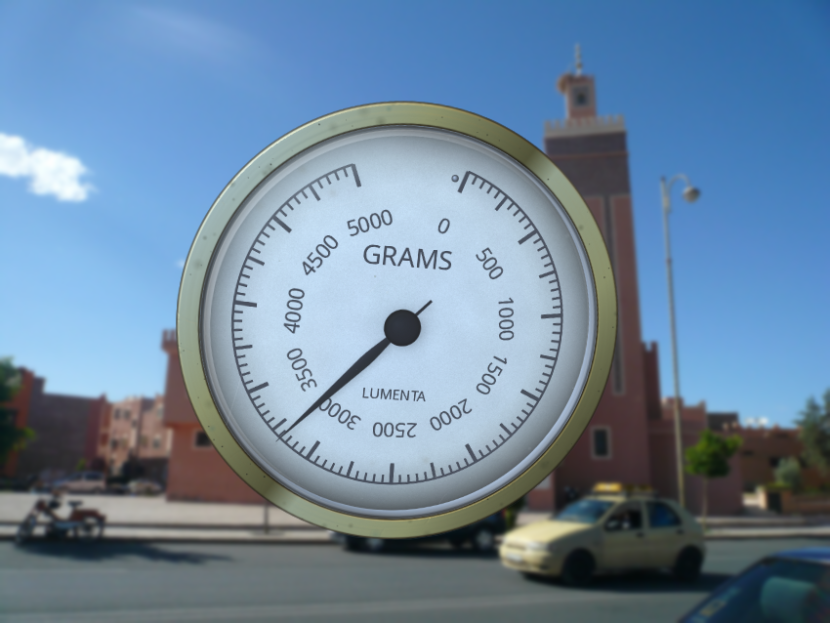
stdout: {"value": 3200, "unit": "g"}
